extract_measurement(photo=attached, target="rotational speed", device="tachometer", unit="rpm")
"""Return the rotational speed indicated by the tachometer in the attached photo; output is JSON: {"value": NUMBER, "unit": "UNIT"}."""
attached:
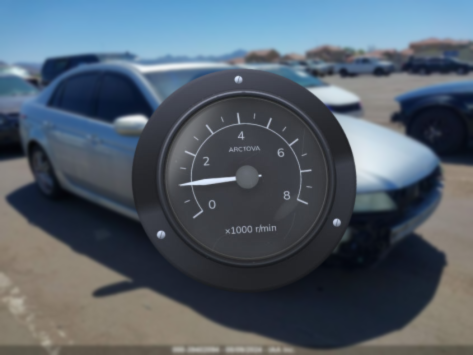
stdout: {"value": 1000, "unit": "rpm"}
